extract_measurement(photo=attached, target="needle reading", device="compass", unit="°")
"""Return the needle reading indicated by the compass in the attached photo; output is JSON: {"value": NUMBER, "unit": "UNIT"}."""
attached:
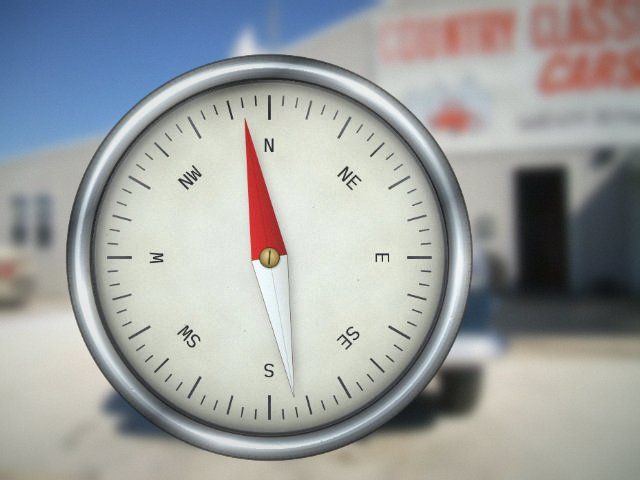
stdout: {"value": 350, "unit": "°"}
